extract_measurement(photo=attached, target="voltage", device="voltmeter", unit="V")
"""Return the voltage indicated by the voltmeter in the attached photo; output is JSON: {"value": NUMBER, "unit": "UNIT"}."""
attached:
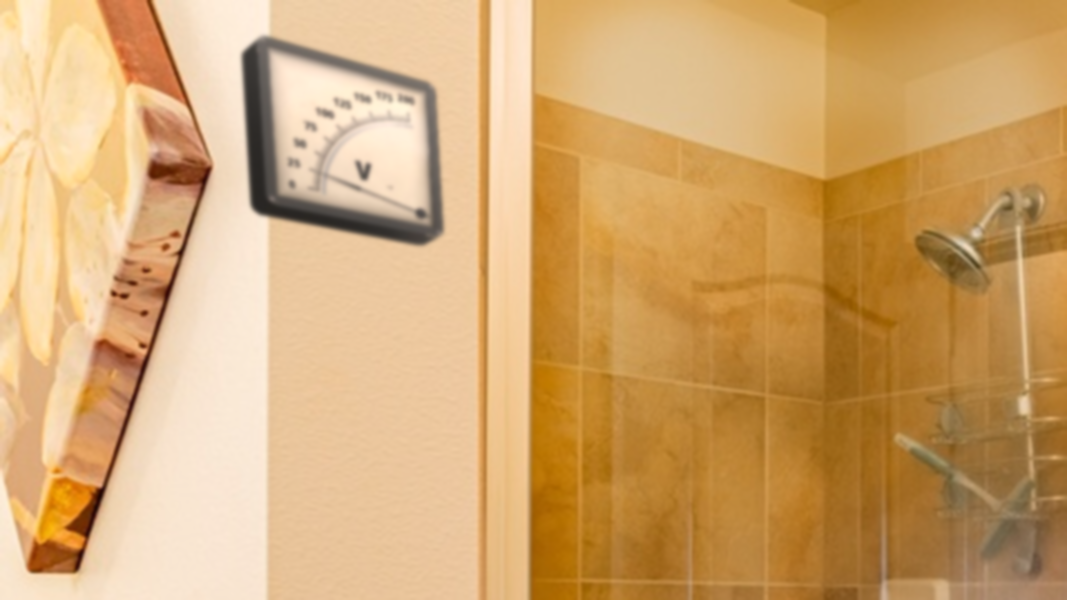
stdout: {"value": 25, "unit": "V"}
